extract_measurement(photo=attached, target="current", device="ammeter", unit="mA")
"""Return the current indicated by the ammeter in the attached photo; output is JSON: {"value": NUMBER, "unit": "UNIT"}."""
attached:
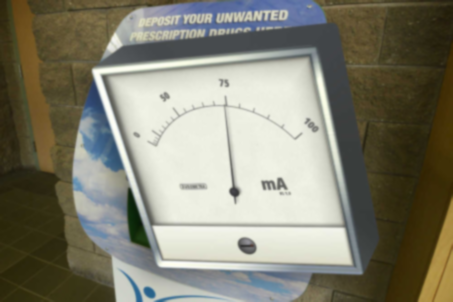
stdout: {"value": 75, "unit": "mA"}
